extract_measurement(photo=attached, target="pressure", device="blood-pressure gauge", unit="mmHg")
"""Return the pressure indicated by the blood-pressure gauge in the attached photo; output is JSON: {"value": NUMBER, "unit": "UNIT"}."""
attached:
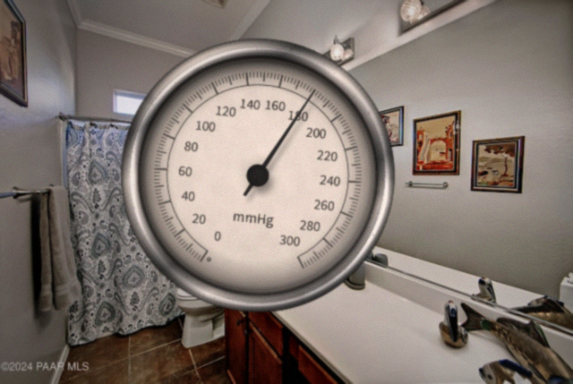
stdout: {"value": 180, "unit": "mmHg"}
